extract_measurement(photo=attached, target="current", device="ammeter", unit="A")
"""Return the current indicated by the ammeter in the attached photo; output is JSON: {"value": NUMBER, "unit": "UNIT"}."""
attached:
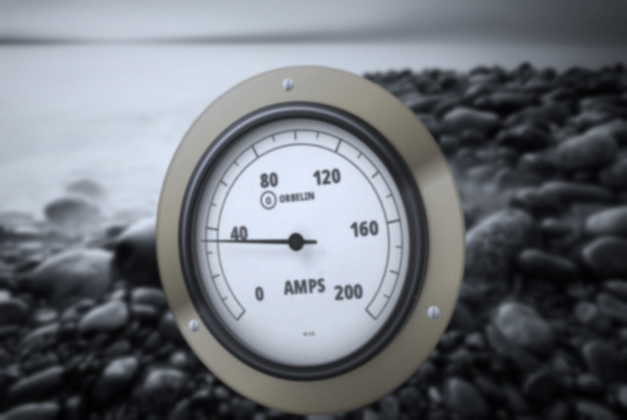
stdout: {"value": 35, "unit": "A"}
